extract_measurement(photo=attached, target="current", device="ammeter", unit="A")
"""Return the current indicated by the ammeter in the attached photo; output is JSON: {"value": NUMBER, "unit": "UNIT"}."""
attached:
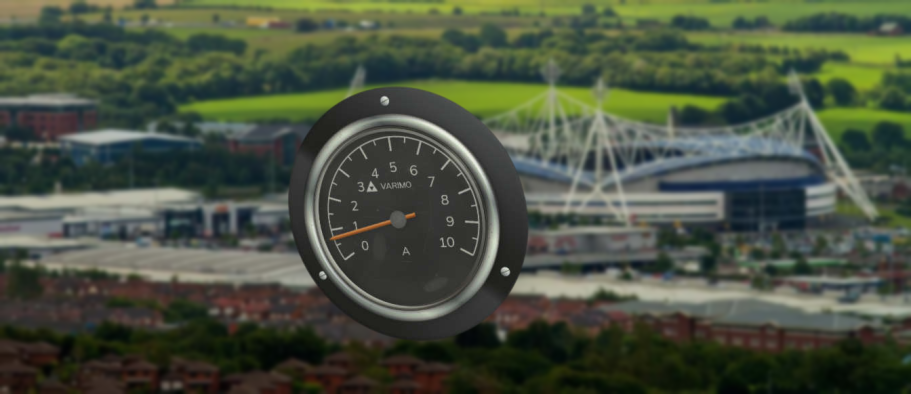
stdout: {"value": 0.75, "unit": "A"}
